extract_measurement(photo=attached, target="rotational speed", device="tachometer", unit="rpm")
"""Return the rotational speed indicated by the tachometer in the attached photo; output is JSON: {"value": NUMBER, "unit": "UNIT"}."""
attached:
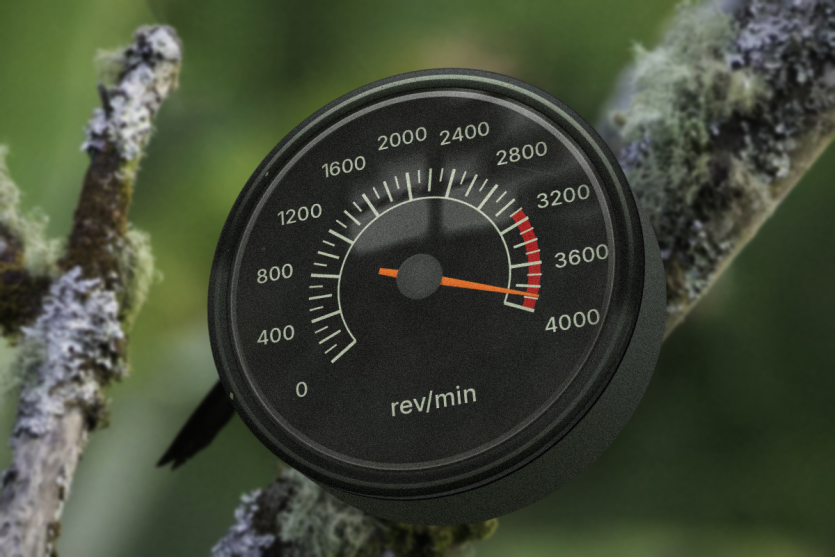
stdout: {"value": 3900, "unit": "rpm"}
